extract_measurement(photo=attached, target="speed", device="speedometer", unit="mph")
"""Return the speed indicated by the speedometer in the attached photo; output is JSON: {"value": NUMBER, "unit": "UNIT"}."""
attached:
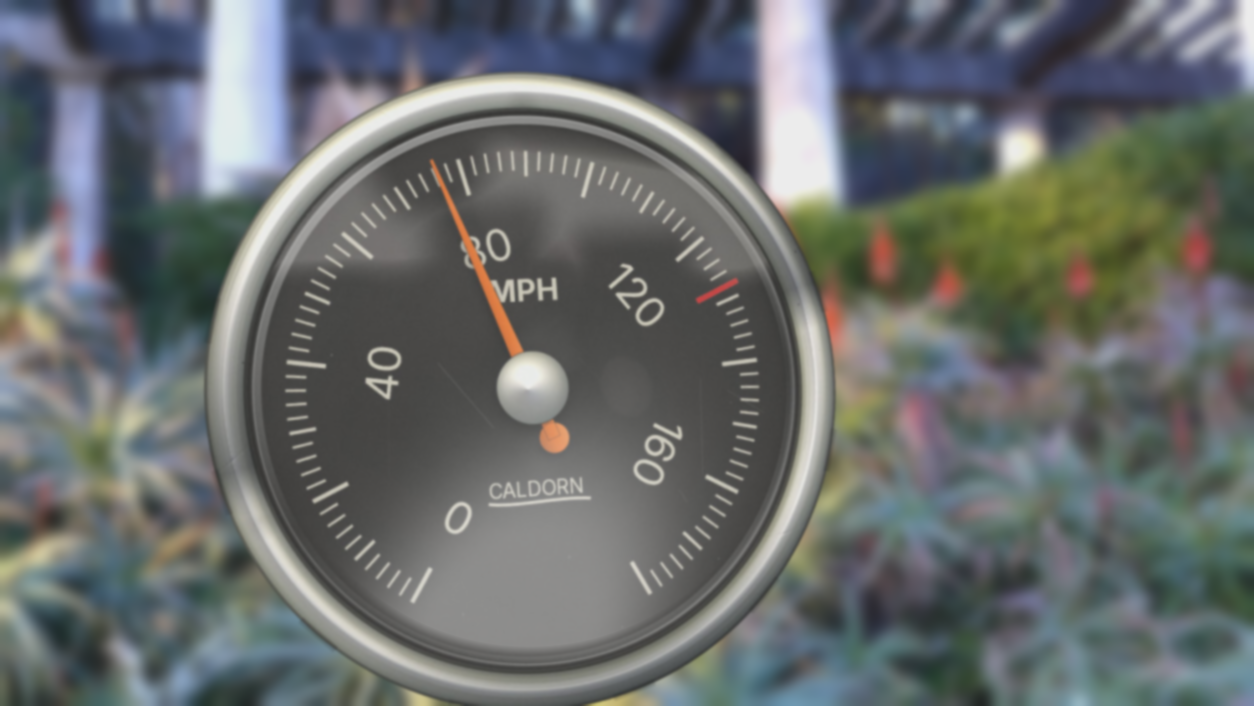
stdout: {"value": 76, "unit": "mph"}
